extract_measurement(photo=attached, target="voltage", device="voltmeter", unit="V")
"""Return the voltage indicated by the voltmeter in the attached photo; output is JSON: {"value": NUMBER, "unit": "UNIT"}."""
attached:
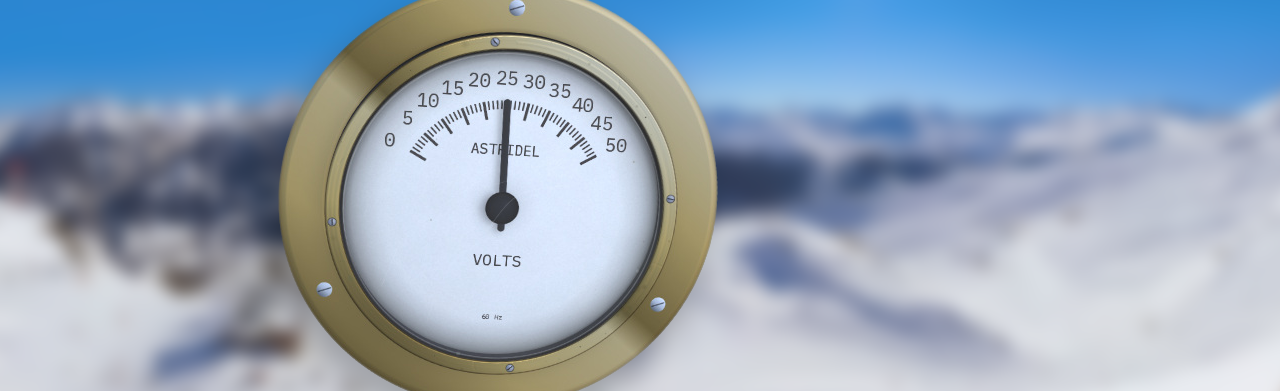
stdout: {"value": 25, "unit": "V"}
